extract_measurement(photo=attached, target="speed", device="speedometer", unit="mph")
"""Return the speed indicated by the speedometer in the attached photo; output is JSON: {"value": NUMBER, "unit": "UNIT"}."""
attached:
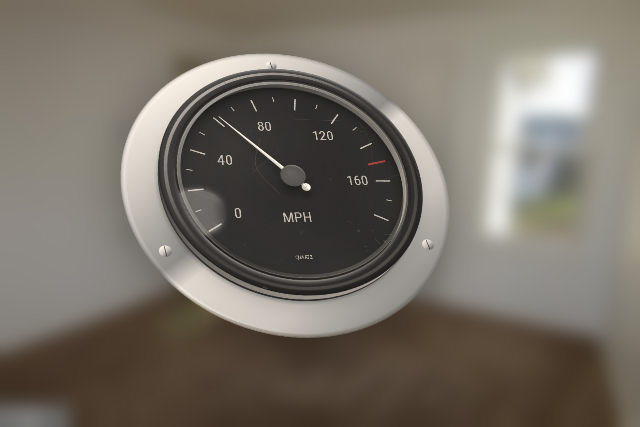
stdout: {"value": 60, "unit": "mph"}
